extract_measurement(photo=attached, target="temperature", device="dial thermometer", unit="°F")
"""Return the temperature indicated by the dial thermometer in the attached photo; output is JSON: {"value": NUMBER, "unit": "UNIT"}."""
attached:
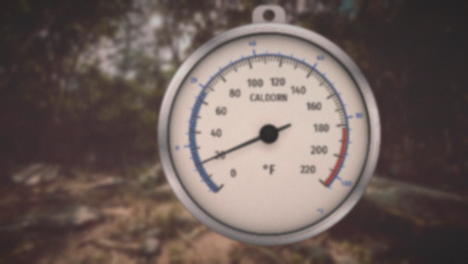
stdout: {"value": 20, "unit": "°F"}
